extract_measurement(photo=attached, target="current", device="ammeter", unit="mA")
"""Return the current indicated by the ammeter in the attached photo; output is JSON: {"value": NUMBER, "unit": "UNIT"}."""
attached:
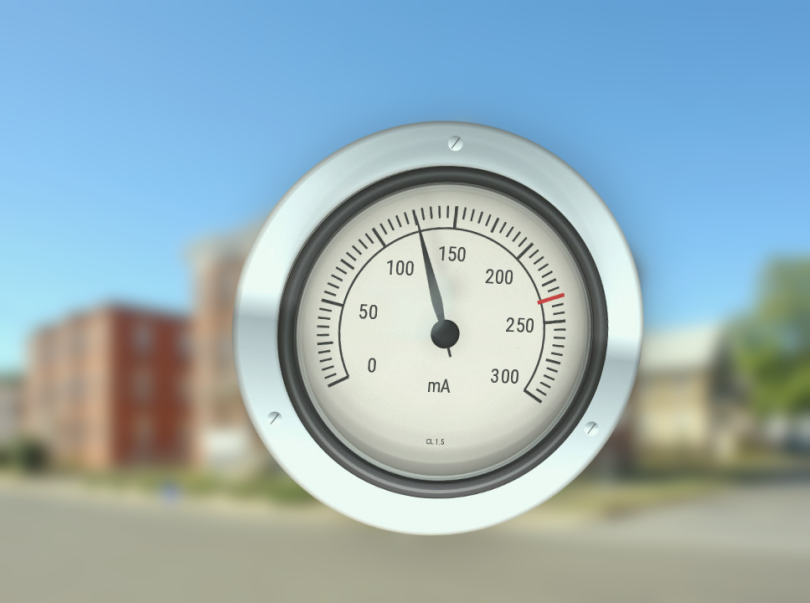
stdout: {"value": 125, "unit": "mA"}
